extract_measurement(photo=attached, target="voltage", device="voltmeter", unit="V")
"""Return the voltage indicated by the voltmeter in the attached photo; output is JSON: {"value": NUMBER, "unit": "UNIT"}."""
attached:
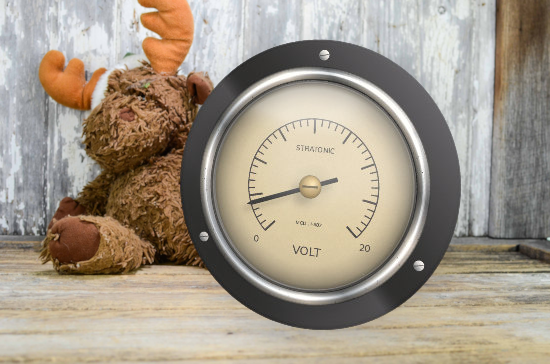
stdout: {"value": 2, "unit": "V"}
